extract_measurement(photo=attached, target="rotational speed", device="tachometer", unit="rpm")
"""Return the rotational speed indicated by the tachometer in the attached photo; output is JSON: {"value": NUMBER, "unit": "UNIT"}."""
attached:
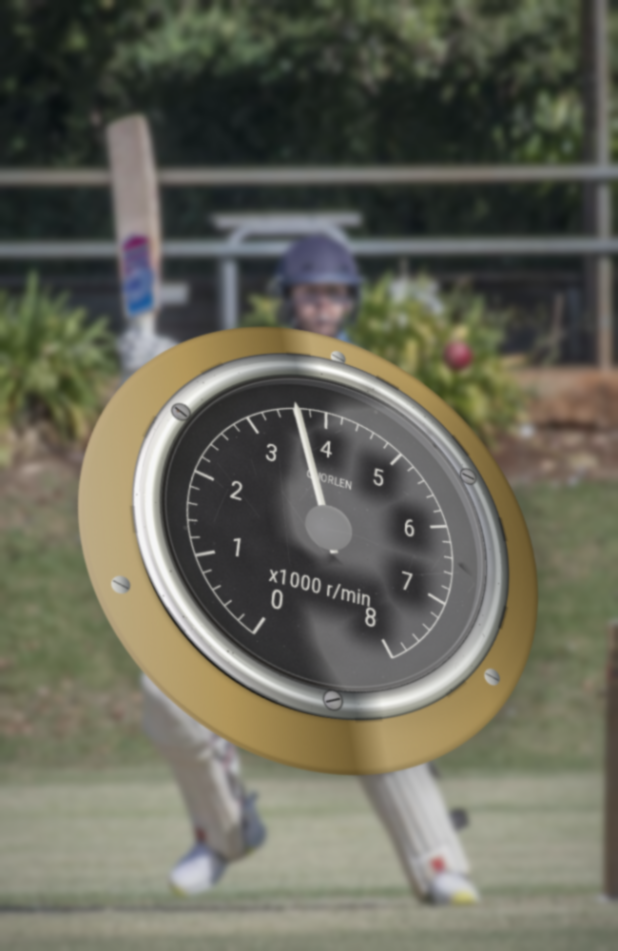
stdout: {"value": 3600, "unit": "rpm"}
